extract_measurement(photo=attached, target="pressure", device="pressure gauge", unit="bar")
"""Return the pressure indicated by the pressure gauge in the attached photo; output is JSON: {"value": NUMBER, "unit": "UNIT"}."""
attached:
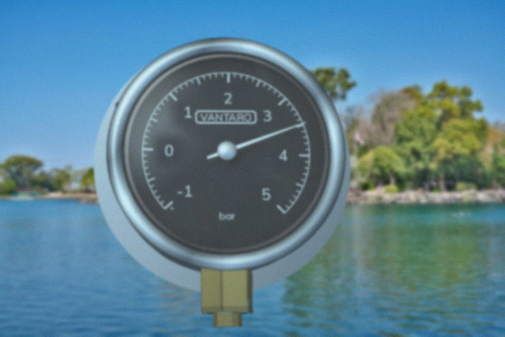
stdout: {"value": 3.5, "unit": "bar"}
